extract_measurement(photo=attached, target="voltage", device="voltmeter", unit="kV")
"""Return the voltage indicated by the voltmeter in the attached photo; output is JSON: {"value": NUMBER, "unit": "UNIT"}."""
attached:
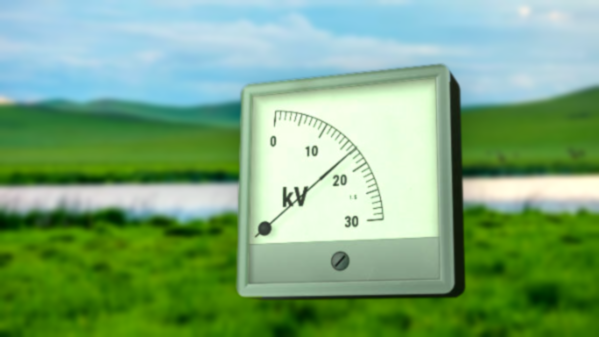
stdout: {"value": 17, "unit": "kV"}
